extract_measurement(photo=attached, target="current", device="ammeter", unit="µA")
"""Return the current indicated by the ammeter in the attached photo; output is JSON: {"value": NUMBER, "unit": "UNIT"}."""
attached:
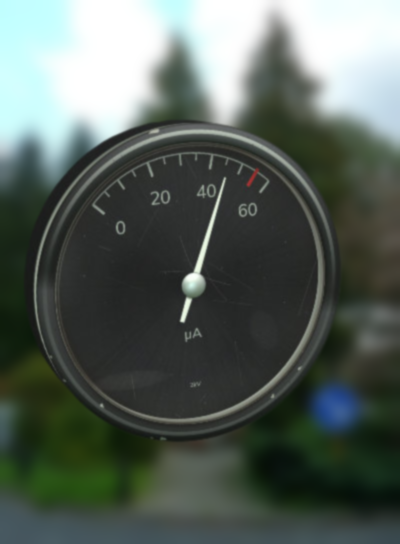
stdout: {"value": 45, "unit": "µA"}
